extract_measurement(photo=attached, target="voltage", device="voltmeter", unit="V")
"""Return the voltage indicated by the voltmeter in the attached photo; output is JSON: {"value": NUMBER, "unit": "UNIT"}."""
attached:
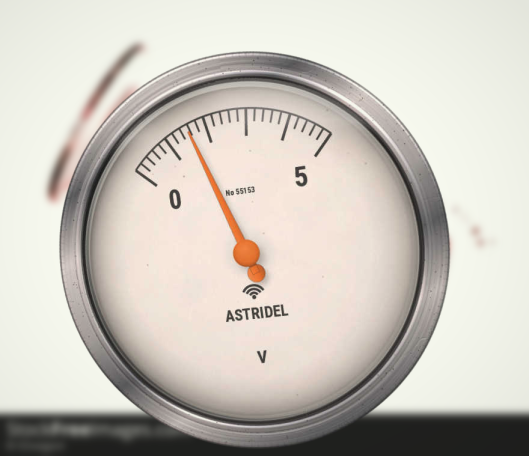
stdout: {"value": 1.6, "unit": "V"}
